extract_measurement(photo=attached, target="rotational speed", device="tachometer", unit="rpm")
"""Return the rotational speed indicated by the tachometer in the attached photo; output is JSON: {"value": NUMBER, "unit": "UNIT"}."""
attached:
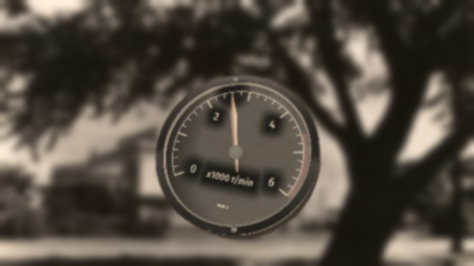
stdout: {"value": 2600, "unit": "rpm"}
